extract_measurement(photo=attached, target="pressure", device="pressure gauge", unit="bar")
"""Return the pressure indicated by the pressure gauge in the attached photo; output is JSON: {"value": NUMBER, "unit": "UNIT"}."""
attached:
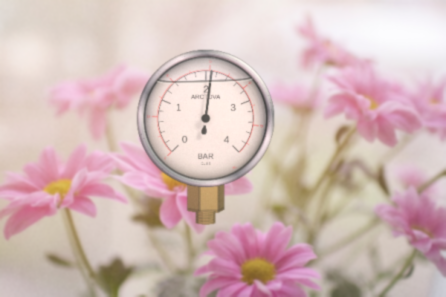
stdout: {"value": 2.1, "unit": "bar"}
